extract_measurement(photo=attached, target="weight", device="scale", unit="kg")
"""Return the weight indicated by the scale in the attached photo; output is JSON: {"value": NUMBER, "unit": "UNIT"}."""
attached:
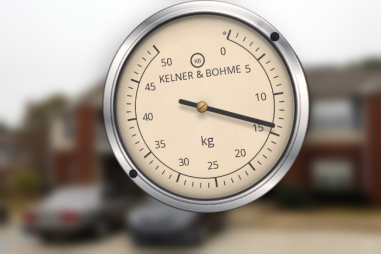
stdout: {"value": 14, "unit": "kg"}
